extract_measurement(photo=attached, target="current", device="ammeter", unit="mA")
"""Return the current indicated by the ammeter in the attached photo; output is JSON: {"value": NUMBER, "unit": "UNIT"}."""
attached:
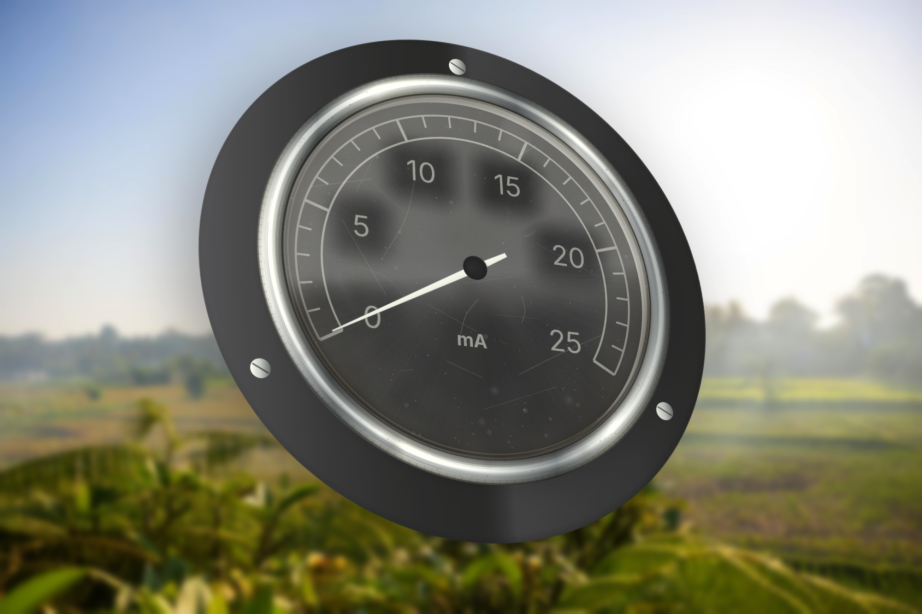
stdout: {"value": 0, "unit": "mA"}
